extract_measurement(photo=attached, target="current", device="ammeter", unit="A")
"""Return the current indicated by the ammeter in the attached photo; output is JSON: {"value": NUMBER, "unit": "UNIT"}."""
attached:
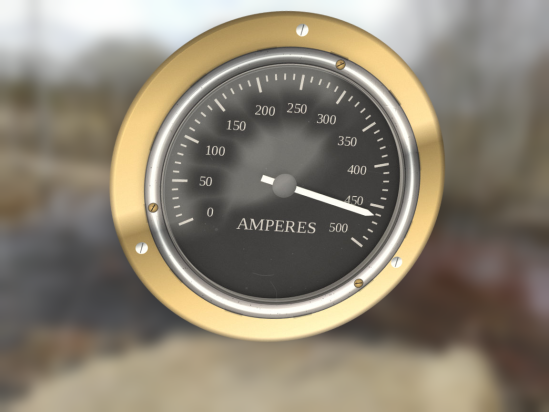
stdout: {"value": 460, "unit": "A"}
